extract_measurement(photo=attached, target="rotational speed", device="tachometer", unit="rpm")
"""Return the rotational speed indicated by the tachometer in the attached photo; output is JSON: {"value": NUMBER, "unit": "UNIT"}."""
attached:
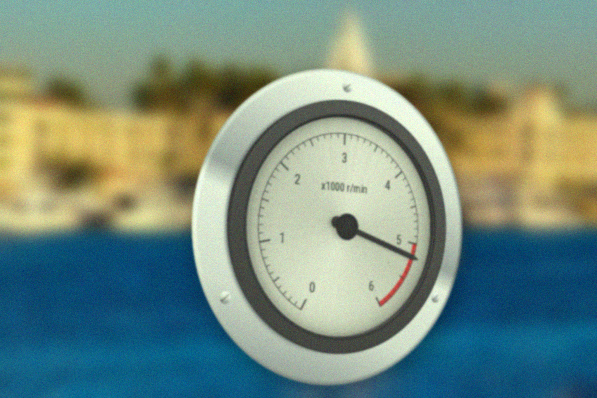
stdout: {"value": 5200, "unit": "rpm"}
